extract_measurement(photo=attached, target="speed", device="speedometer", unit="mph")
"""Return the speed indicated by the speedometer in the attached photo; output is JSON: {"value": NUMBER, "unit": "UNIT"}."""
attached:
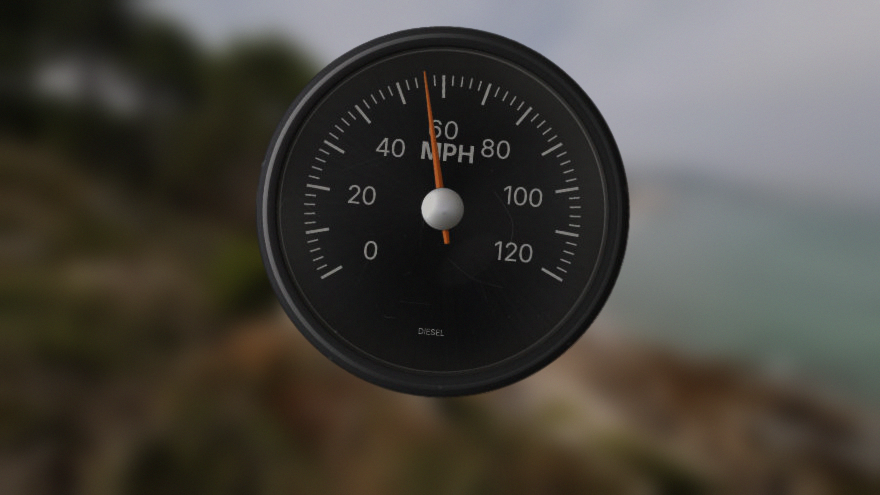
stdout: {"value": 56, "unit": "mph"}
